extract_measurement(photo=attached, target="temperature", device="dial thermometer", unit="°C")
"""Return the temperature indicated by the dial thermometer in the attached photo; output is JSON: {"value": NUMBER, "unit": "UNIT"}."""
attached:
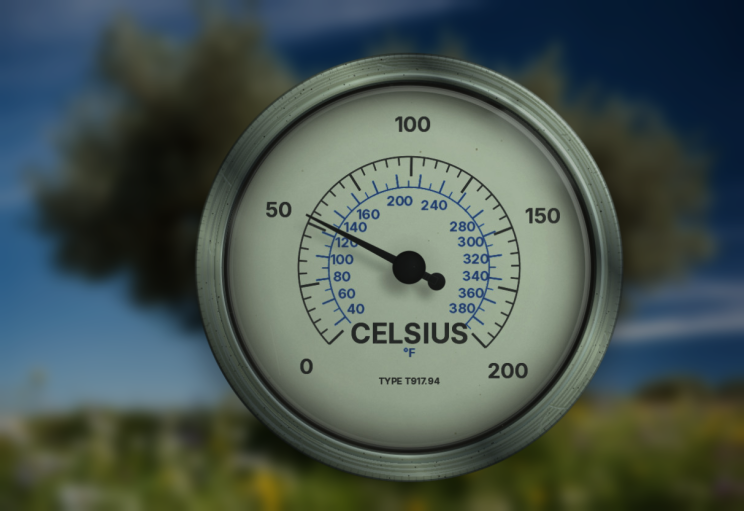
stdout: {"value": 52.5, "unit": "°C"}
